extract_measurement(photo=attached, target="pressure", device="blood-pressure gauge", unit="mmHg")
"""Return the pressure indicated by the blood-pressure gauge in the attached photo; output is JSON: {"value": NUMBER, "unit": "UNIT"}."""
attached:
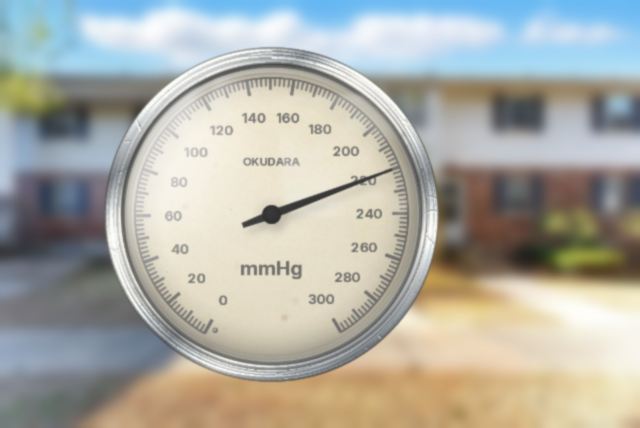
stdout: {"value": 220, "unit": "mmHg"}
